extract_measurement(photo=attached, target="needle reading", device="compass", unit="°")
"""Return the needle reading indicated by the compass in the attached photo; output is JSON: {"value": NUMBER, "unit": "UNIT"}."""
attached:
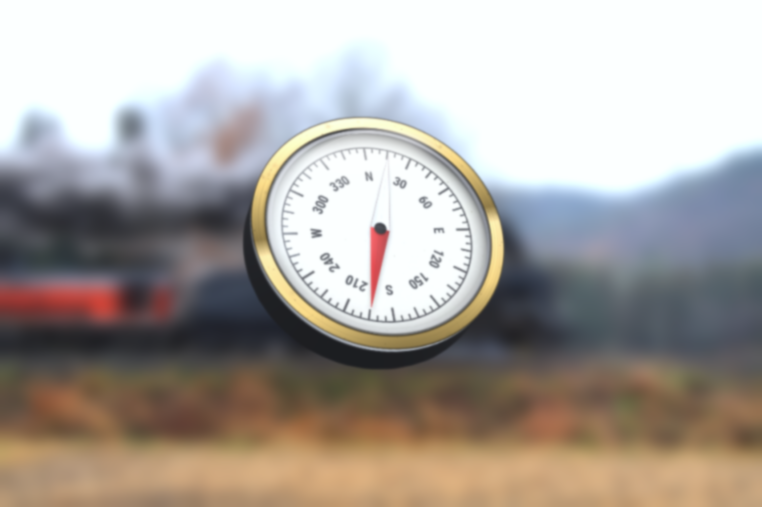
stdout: {"value": 195, "unit": "°"}
